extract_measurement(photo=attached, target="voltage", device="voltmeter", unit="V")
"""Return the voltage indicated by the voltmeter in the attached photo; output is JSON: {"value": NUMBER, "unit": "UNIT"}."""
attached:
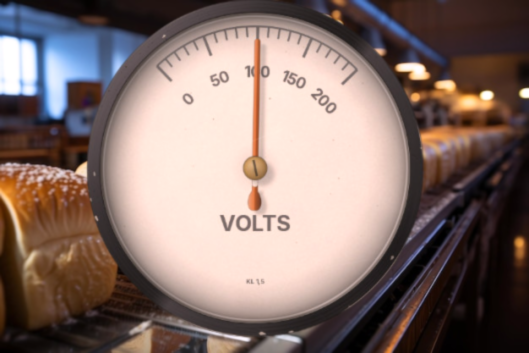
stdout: {"value": 100, "unit": "V"}
